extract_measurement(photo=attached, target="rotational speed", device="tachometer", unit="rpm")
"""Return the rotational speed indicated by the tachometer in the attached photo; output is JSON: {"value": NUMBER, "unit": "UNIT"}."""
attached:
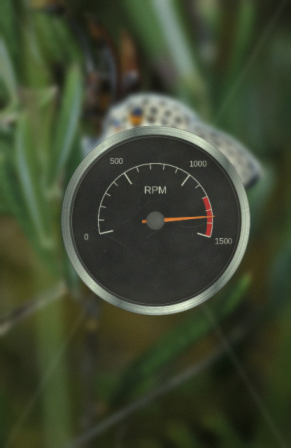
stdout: {"value": 1350, "unit": "rpm"}
